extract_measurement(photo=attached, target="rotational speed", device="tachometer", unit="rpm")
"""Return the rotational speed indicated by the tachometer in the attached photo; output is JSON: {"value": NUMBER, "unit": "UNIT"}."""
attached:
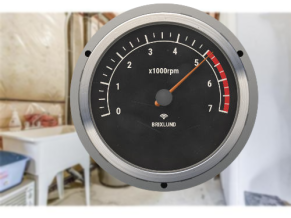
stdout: {"value": 5125, "unit": "rpm"}
